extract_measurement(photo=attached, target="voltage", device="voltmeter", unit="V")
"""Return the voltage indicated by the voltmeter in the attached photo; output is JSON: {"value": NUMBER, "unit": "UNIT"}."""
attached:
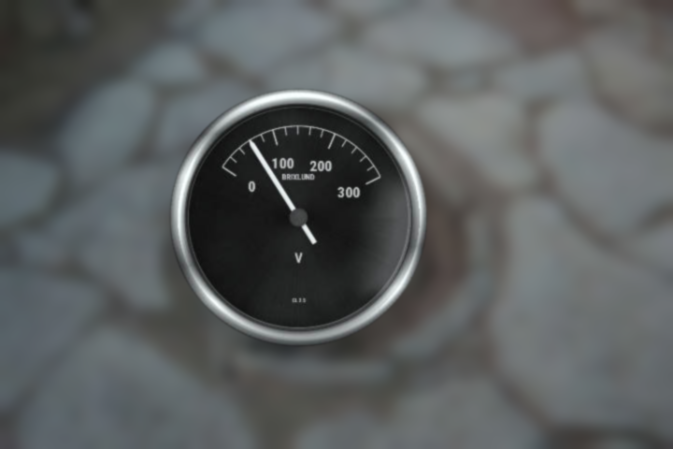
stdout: {"value": 60, "unit": "V"}
